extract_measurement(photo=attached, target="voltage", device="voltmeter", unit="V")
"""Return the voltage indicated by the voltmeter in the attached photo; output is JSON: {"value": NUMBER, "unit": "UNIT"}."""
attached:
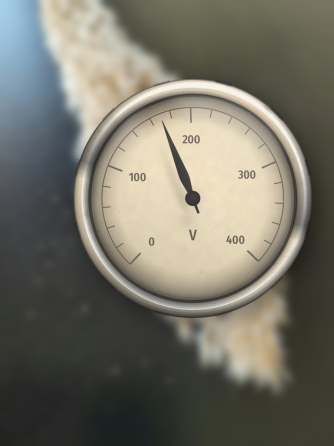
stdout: {"value": 170, "unit": "V"}
